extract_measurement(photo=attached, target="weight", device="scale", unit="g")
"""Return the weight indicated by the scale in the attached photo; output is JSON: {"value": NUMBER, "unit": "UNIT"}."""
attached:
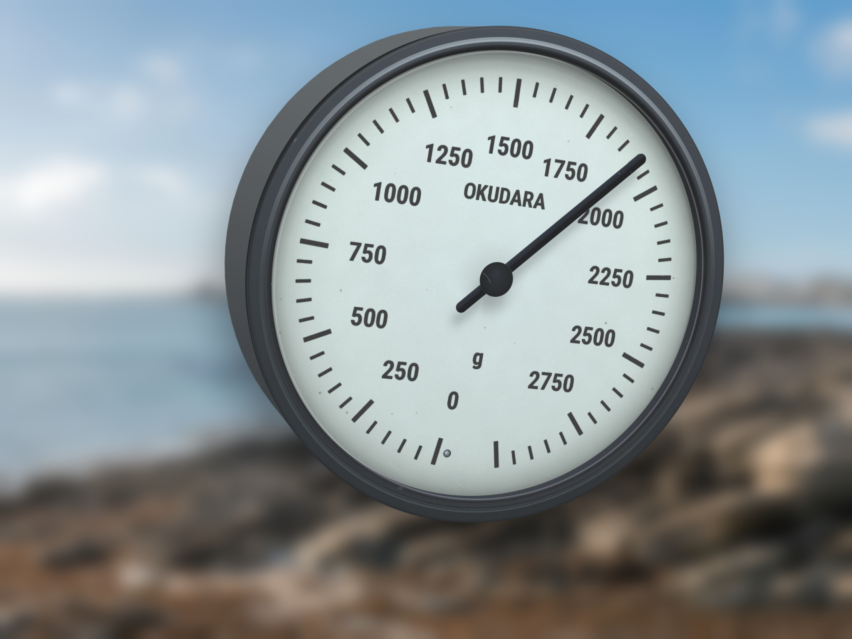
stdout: {"value": 1900, "unit": "g"}
